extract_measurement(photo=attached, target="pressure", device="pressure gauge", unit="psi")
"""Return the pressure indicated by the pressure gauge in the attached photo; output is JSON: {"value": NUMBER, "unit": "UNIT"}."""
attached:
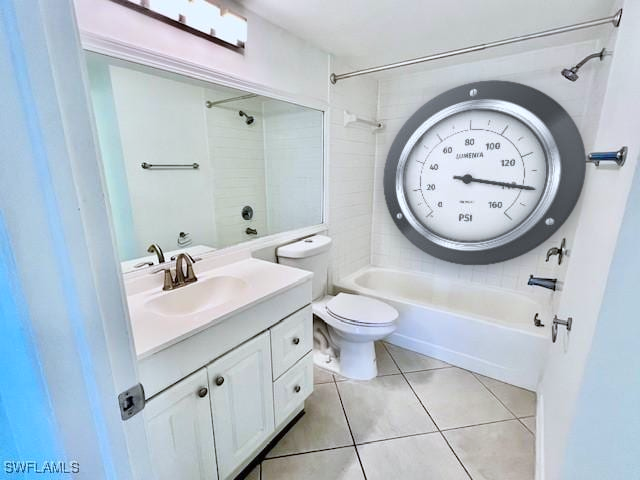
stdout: {"value": 140, "unit": "psi"}
